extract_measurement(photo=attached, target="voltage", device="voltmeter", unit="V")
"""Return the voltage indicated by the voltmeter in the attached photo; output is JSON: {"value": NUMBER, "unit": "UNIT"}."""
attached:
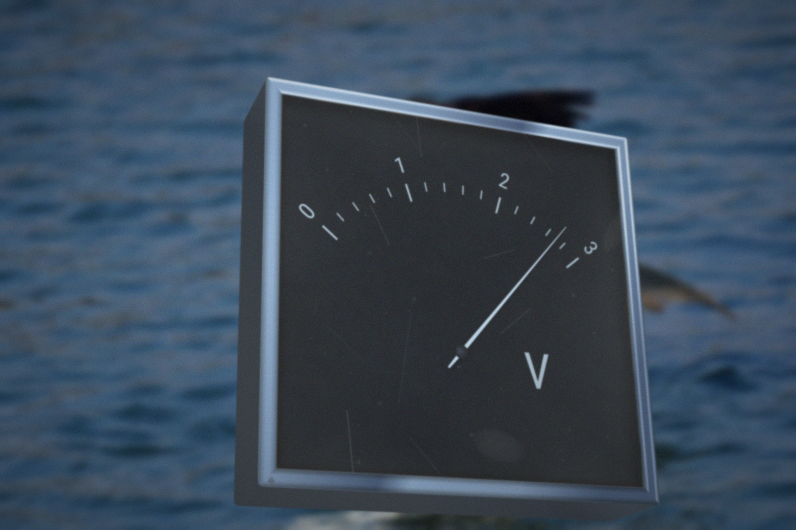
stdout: {"value": 2.7, "unit": "V"}
